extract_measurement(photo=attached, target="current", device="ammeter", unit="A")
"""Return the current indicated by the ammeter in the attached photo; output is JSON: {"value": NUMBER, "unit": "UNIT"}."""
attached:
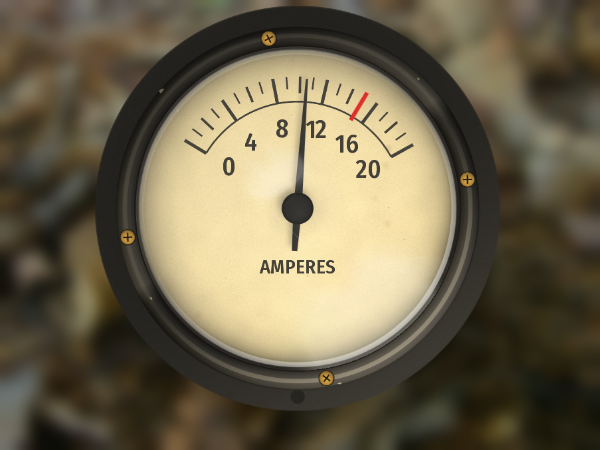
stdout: {"value": 10.5, "unit": "A"}
